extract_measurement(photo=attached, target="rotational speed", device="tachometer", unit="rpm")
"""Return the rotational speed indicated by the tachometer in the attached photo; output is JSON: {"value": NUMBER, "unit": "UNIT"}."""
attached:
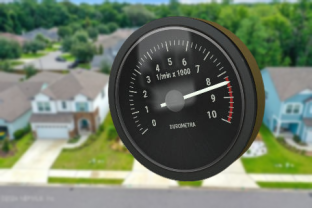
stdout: {"value": 8400, "unit": "rpm"}
